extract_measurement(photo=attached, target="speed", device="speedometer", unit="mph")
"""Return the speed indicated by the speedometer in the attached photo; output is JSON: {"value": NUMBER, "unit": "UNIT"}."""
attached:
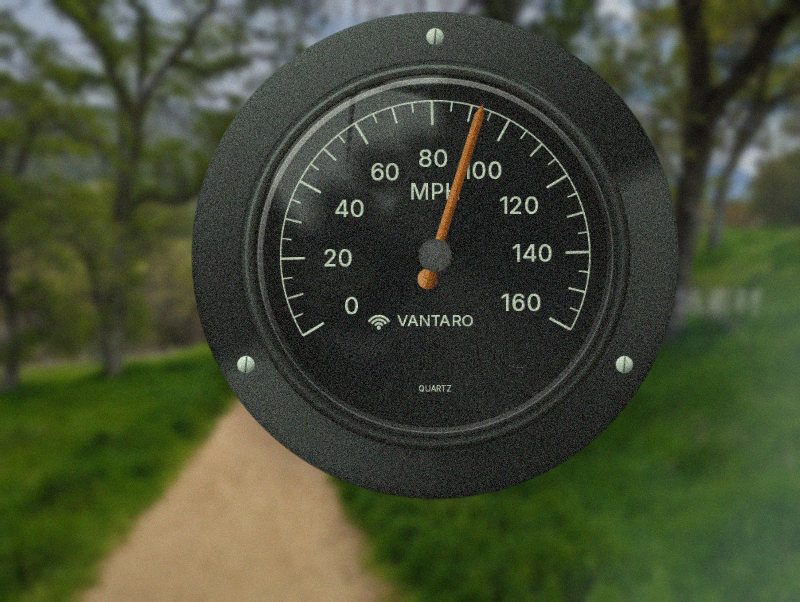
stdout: {"value": 92.5, "unit": "mph"}
